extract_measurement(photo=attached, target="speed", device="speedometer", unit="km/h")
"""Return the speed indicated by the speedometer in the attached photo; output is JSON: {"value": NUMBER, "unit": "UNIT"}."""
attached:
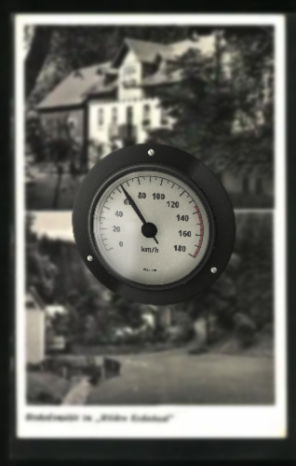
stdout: {"value": 65, "unit": "km/h"}
